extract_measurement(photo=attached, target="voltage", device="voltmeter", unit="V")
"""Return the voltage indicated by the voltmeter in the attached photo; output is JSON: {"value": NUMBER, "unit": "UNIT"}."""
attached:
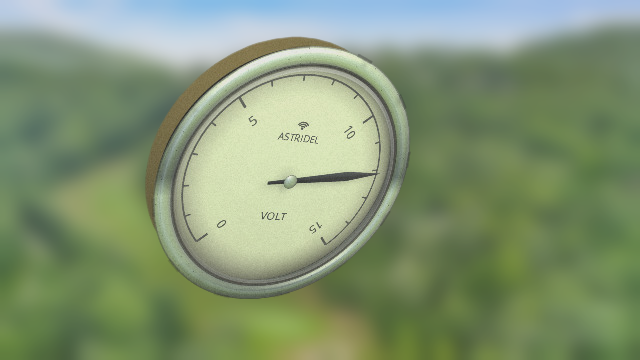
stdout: {"value": 12, "unit": "V"}
